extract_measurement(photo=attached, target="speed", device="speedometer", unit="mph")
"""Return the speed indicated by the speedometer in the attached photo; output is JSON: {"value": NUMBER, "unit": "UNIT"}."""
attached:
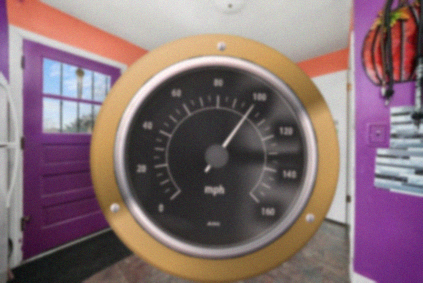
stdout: {"value": 100, "unit": "mph"}
